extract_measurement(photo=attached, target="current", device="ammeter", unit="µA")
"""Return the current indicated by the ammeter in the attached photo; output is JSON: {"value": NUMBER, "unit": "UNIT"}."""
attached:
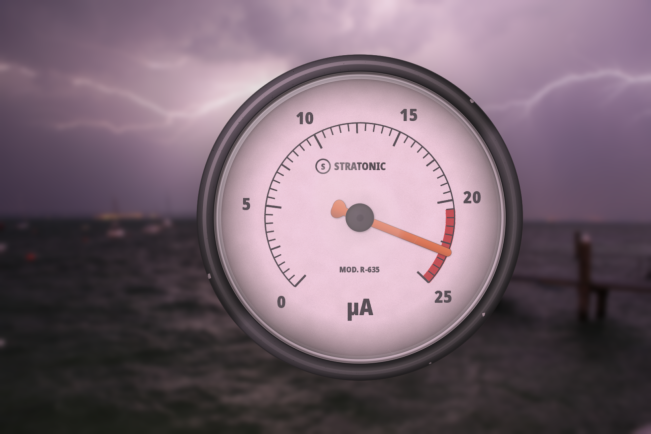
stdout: {"value": 23, "unit": "µA"}
